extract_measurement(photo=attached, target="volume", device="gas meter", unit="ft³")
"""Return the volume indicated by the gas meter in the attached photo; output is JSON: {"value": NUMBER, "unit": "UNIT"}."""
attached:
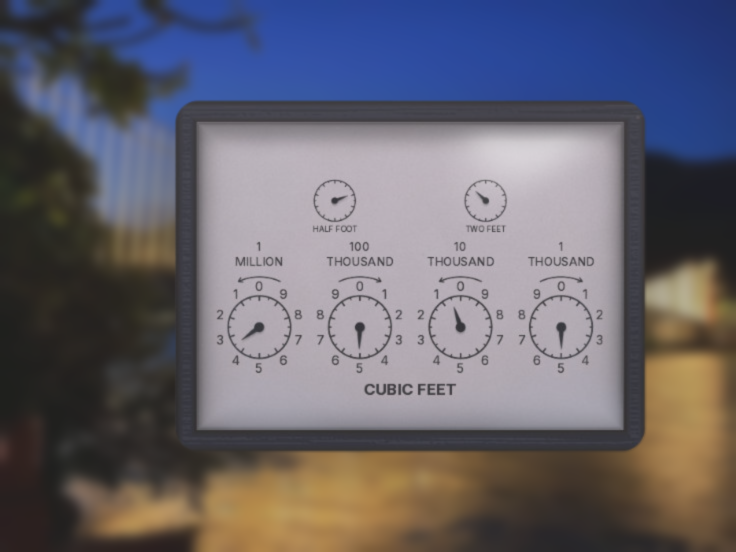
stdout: {"value": 350500, "unit": "ft³"}
